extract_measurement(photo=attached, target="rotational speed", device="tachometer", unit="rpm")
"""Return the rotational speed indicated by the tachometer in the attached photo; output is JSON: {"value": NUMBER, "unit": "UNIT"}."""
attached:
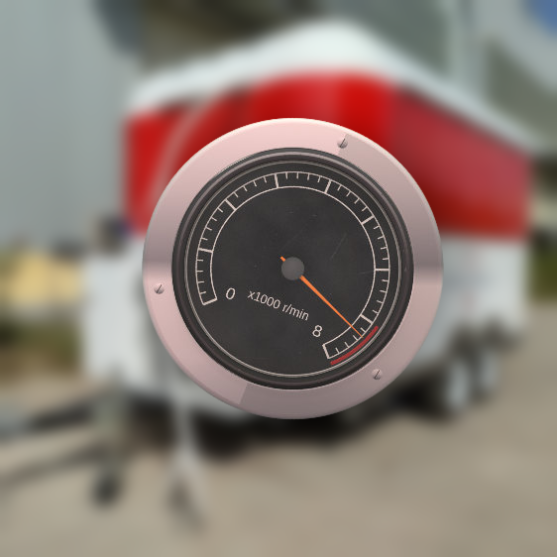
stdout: {"value": 7300, "unit": "rpm"}
